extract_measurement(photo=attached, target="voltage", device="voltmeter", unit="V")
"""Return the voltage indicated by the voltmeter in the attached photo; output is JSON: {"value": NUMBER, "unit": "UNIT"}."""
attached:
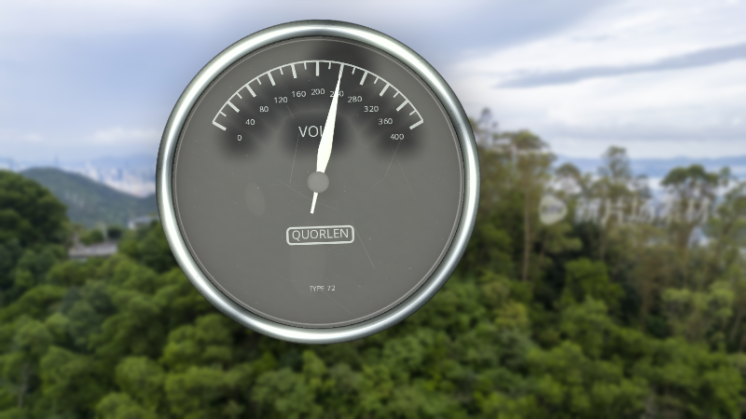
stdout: {"value": 240, "unit": "V"}
